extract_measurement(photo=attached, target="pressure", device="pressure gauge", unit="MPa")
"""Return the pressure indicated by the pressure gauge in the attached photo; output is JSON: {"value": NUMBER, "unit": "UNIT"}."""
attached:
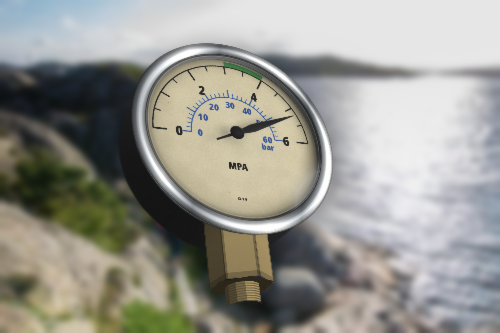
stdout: {"value": 5.25, "unit": "MPa"}
